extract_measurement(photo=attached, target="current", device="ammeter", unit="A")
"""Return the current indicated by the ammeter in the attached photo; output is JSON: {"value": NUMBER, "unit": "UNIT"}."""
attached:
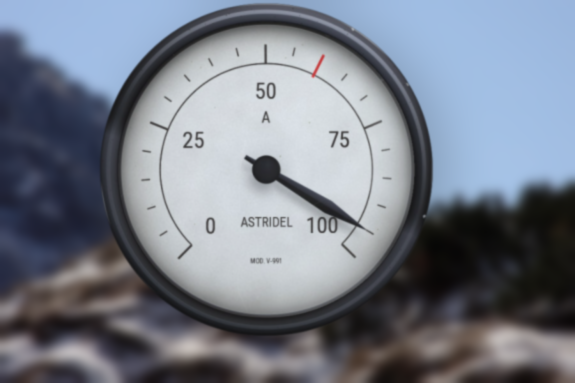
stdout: {"value": 95, "unit": "A"}
